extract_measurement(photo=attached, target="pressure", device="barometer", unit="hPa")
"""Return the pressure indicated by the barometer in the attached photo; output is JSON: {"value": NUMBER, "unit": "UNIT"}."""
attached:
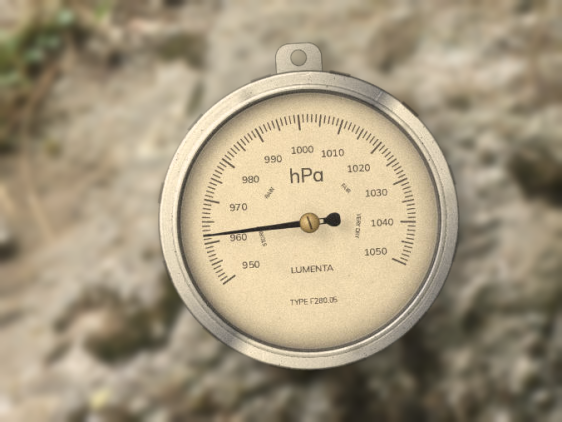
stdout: {"value": 962, "unit": "hPa"}
